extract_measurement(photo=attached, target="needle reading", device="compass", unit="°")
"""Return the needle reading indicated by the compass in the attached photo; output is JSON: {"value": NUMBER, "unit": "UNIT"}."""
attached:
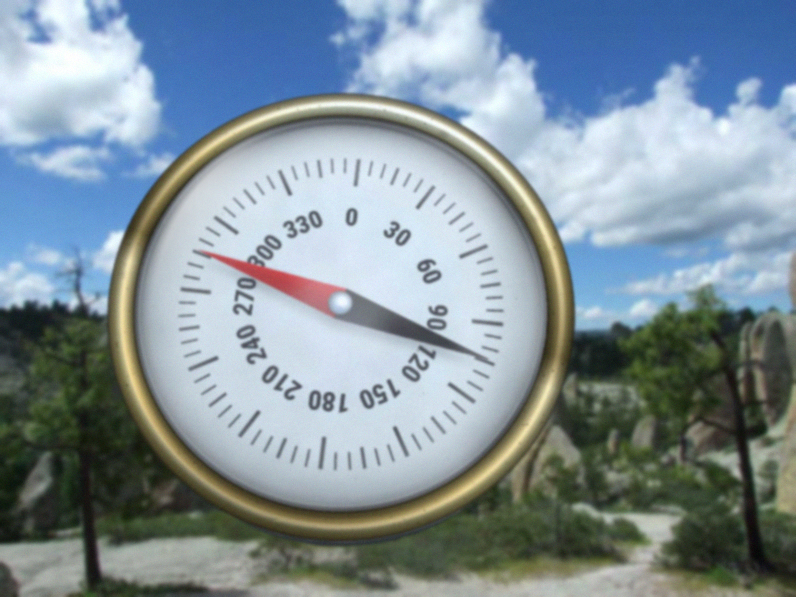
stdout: {"value": 285, "unit": "°"}
